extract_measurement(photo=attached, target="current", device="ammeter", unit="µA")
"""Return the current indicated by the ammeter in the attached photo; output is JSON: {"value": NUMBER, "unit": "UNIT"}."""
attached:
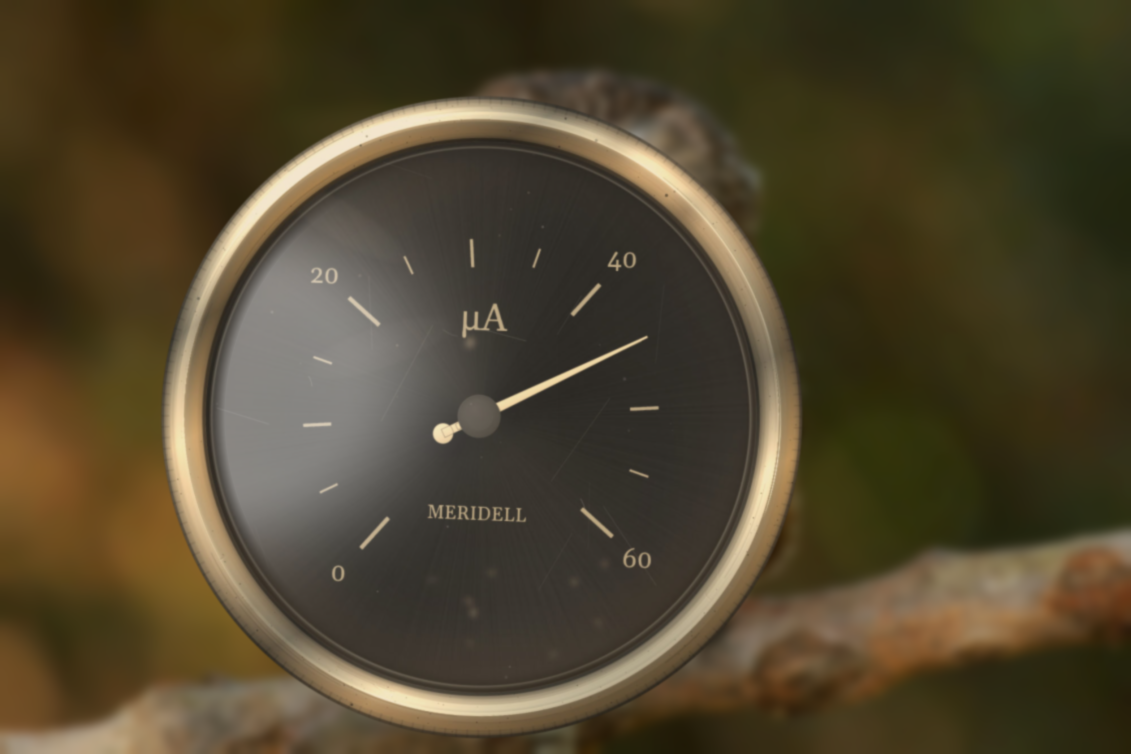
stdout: {"value": 45, "unit": "µA"}
